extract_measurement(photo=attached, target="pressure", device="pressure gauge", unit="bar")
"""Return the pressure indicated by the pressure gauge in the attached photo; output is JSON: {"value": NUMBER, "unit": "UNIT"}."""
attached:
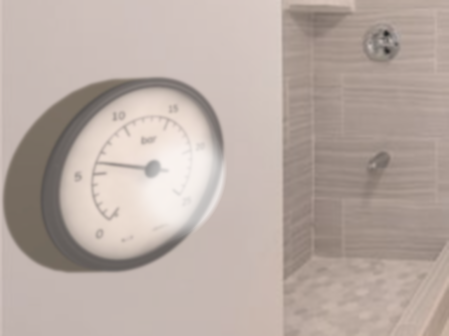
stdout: {"value": 6, "unit": "bar"}
